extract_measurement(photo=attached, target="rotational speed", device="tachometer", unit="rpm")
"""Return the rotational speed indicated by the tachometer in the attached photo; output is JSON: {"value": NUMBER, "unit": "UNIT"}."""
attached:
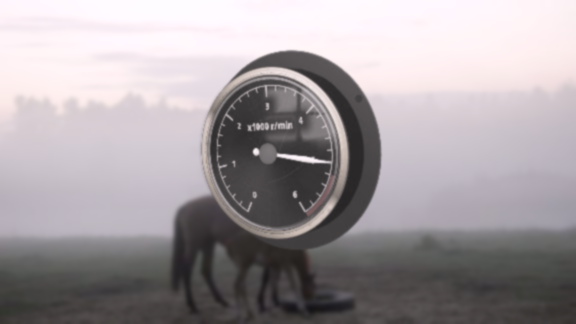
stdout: {"value": 5000, "unit": "rpm"}
